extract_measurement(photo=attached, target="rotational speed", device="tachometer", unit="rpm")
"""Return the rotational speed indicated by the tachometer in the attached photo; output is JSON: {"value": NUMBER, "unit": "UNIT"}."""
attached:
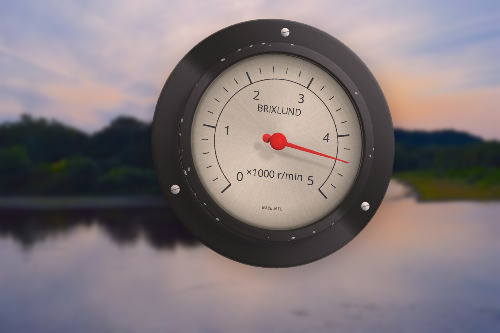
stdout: {"value": 4400, "unit": "rpm"}
